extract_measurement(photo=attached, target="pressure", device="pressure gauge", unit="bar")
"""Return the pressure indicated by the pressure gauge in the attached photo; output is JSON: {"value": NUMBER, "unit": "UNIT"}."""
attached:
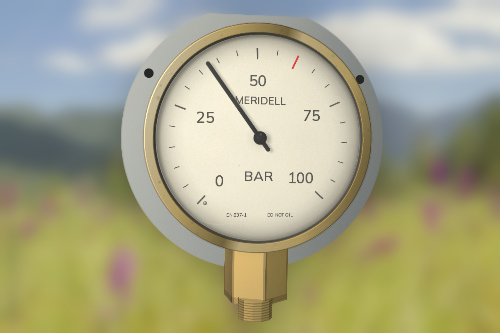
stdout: {"value": 37.5, "unit": "bar"}
